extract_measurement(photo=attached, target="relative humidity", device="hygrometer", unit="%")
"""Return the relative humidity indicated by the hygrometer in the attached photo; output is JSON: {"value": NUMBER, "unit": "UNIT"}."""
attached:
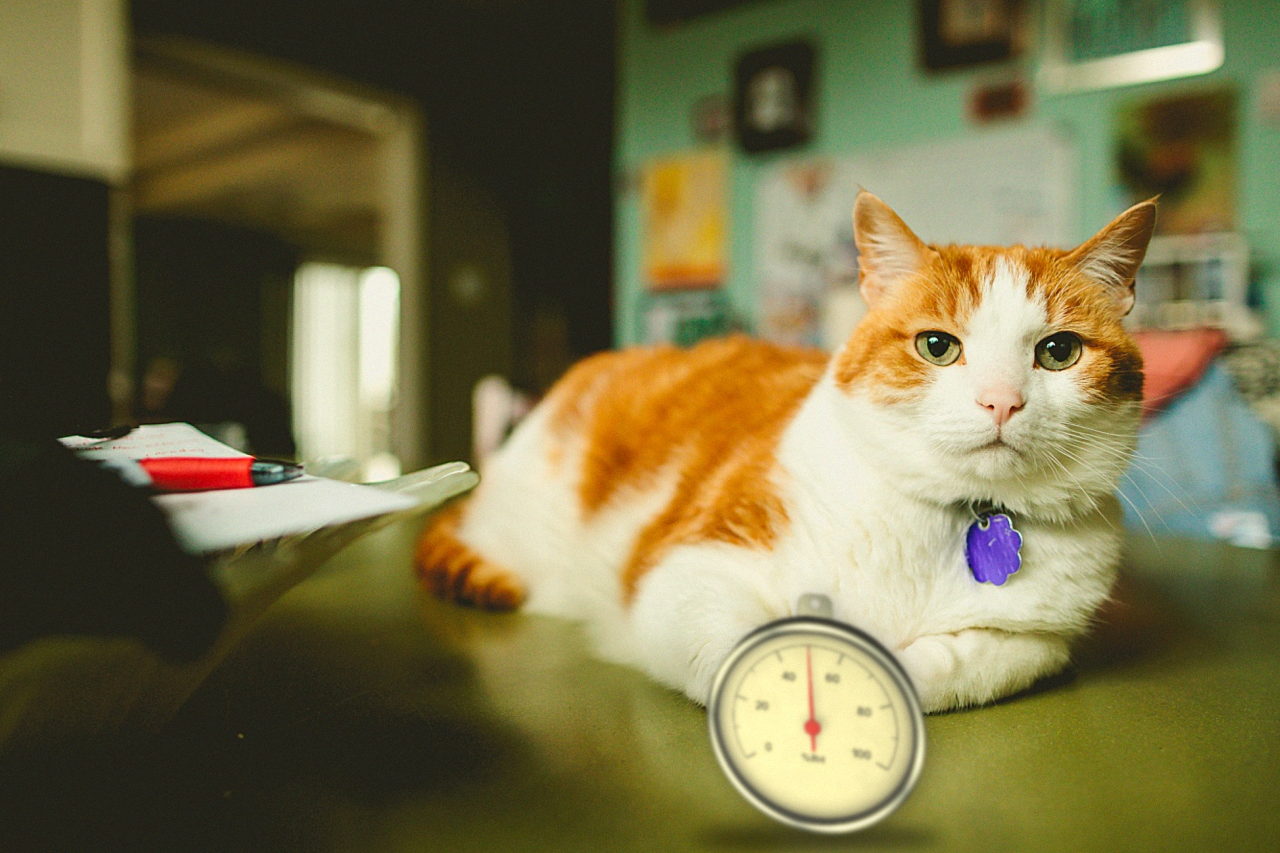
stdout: {"value": 50, "unit": "%"}
